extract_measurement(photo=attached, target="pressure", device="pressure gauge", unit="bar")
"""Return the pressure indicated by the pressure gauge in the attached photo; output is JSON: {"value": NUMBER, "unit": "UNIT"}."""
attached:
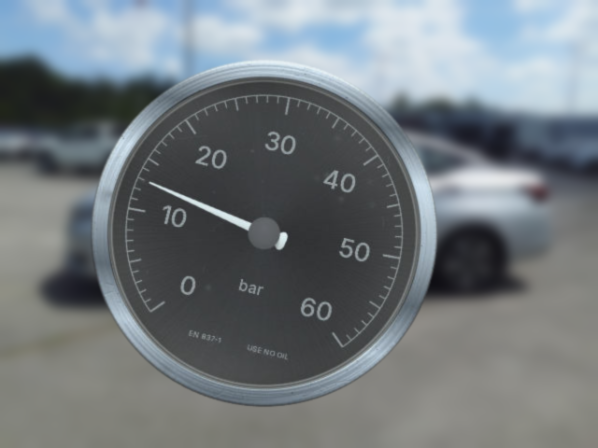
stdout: {"value": 13, "unit": "bar"}
